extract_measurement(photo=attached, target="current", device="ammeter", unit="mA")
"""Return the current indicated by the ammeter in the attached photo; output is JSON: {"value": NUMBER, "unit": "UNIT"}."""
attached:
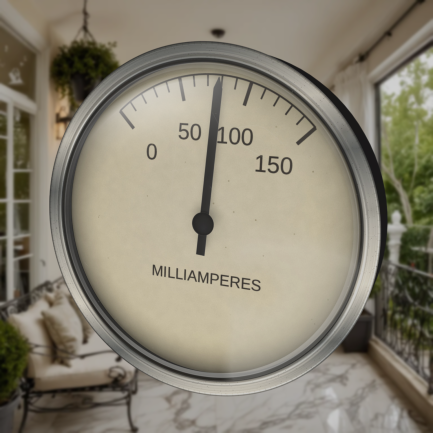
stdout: {"value": 80, "unit": "mA"}
